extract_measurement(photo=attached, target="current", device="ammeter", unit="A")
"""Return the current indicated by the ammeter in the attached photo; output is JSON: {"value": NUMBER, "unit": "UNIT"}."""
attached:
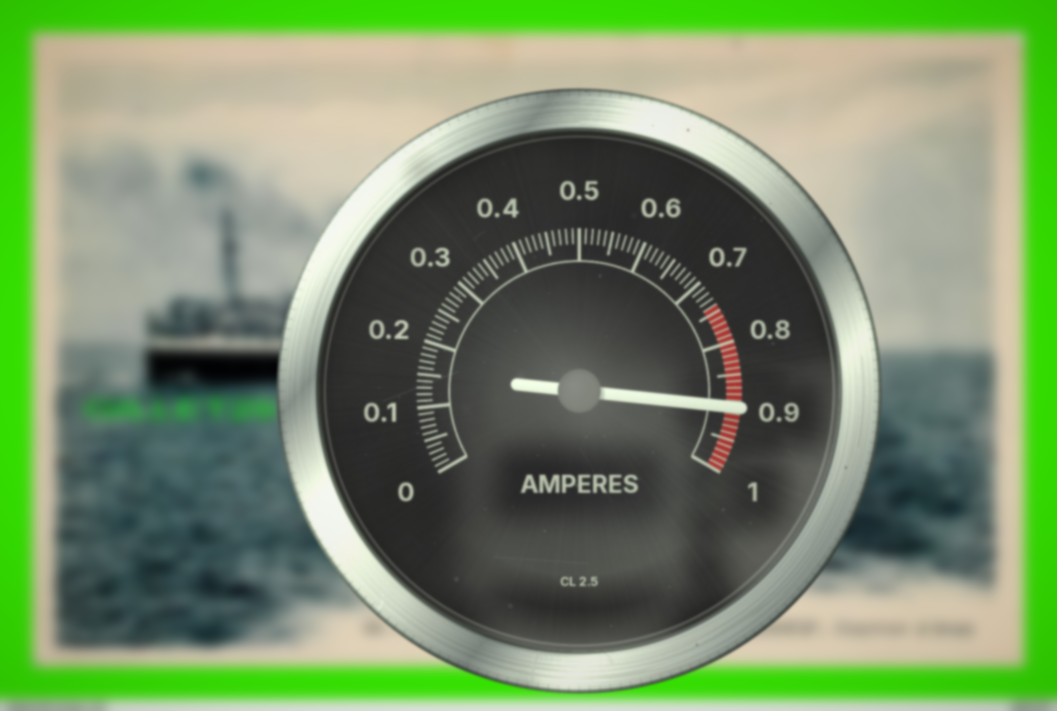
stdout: {"value": 0.9, "unit": "A"}
